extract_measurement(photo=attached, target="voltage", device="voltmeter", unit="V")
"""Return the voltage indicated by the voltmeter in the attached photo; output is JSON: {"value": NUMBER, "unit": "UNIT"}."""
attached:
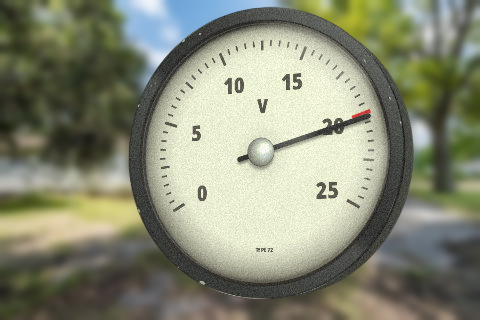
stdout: {"value": 20.25, "unit": "V"}
